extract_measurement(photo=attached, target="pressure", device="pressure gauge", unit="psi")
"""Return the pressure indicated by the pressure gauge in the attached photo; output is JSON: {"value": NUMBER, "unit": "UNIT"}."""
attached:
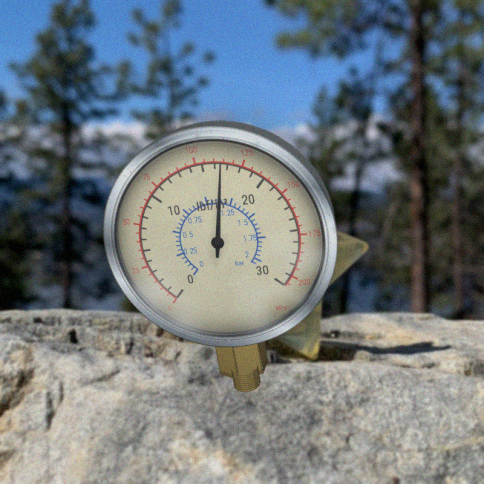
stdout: {"value": 16.5, "unit": "psi"}
